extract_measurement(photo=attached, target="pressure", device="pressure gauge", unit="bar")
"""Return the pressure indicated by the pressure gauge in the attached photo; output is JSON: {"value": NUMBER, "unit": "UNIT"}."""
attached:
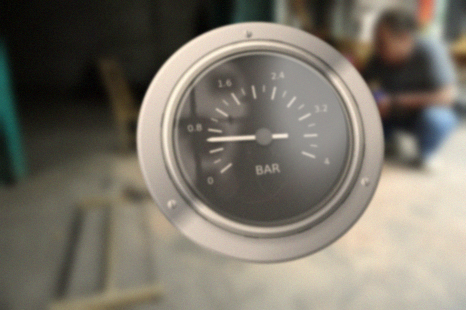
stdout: {"value": 0.6, "unit": "bar"}
